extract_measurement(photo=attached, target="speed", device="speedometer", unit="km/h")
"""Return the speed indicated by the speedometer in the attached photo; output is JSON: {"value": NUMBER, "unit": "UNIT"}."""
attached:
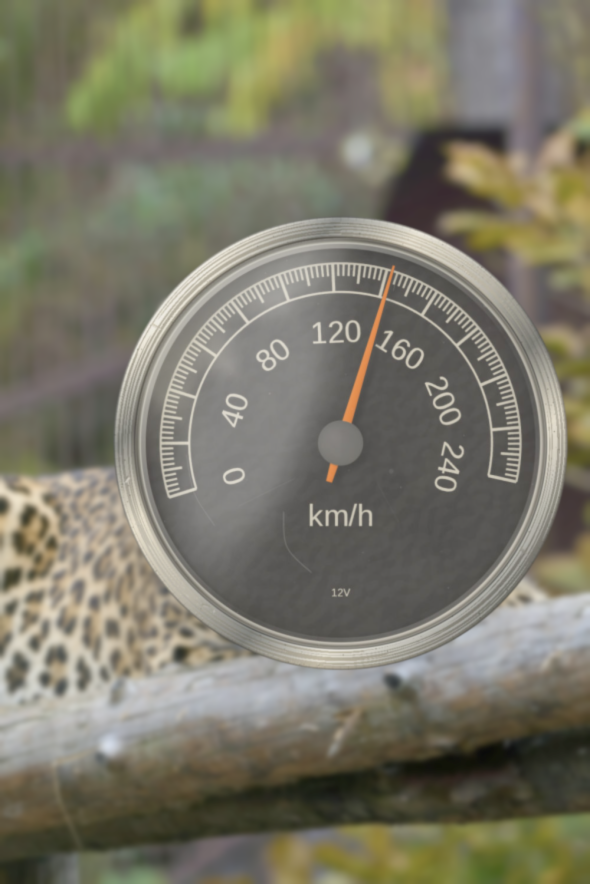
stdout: {"value": 142, "unit": "km/h"}
